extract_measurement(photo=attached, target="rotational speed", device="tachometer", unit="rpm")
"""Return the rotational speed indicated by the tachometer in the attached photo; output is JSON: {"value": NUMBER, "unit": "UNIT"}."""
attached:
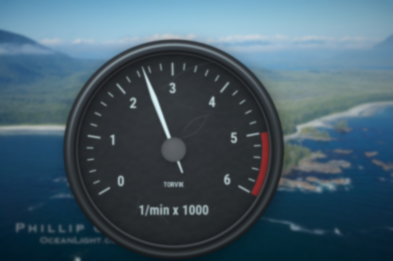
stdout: {"value": 2500, "unit": "rpm"}
